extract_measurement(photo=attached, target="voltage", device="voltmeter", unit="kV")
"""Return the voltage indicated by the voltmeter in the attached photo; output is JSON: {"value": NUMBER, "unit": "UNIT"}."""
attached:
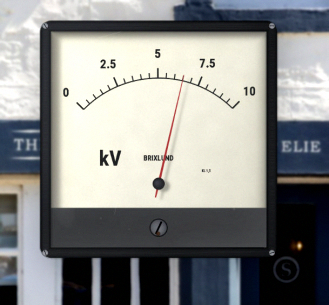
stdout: {"value": 6.5, "unit": "kV"}
